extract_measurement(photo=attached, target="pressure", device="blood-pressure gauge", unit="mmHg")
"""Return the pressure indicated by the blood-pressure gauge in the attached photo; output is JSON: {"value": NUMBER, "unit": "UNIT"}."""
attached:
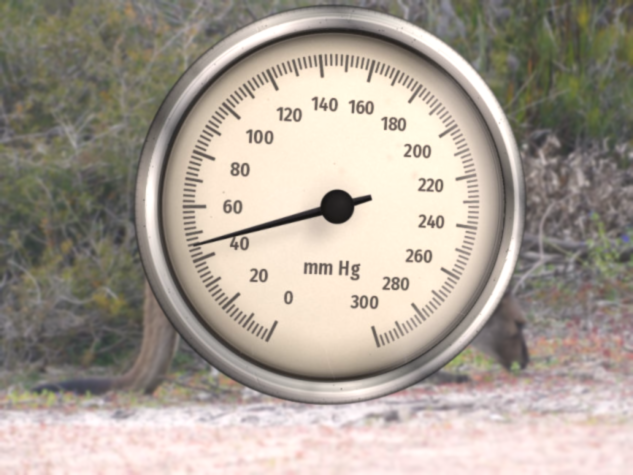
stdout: {"value": 46, "unit": "mmHg"}
